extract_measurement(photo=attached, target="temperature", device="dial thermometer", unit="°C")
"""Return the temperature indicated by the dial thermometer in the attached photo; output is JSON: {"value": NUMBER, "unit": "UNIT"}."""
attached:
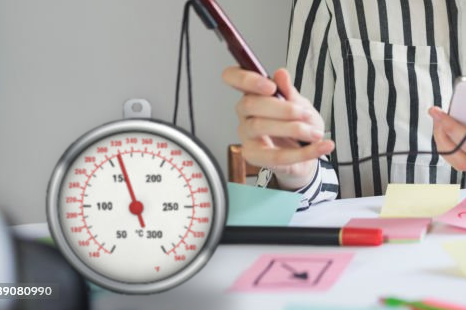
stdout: {"value": 160, "unit": "°C"}
